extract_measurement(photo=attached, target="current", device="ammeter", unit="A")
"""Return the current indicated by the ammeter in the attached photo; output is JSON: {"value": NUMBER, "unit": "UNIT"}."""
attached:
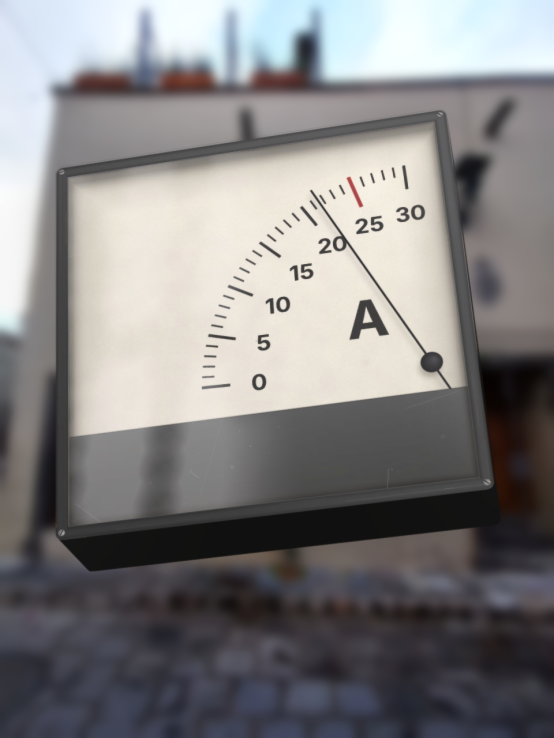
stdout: {"value": 21.5, "unit": "A"}
